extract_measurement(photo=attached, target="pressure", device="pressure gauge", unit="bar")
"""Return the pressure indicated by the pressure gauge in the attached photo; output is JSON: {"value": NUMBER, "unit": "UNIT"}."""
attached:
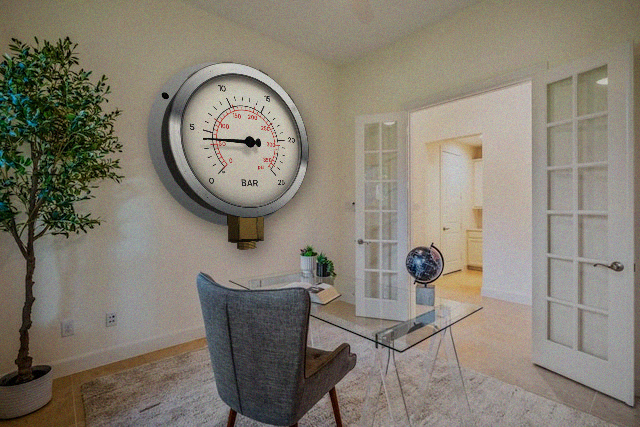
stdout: {"value": 4, "unit": "bar"}
